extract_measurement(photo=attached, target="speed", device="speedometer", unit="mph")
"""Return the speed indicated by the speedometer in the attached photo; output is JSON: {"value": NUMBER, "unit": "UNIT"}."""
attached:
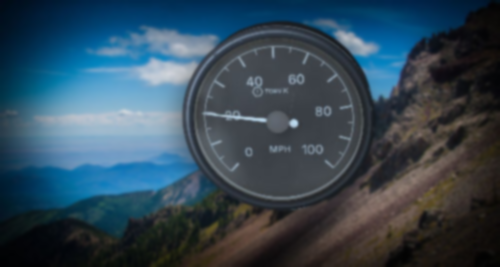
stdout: {"value": 20, "unit": "mph"}
